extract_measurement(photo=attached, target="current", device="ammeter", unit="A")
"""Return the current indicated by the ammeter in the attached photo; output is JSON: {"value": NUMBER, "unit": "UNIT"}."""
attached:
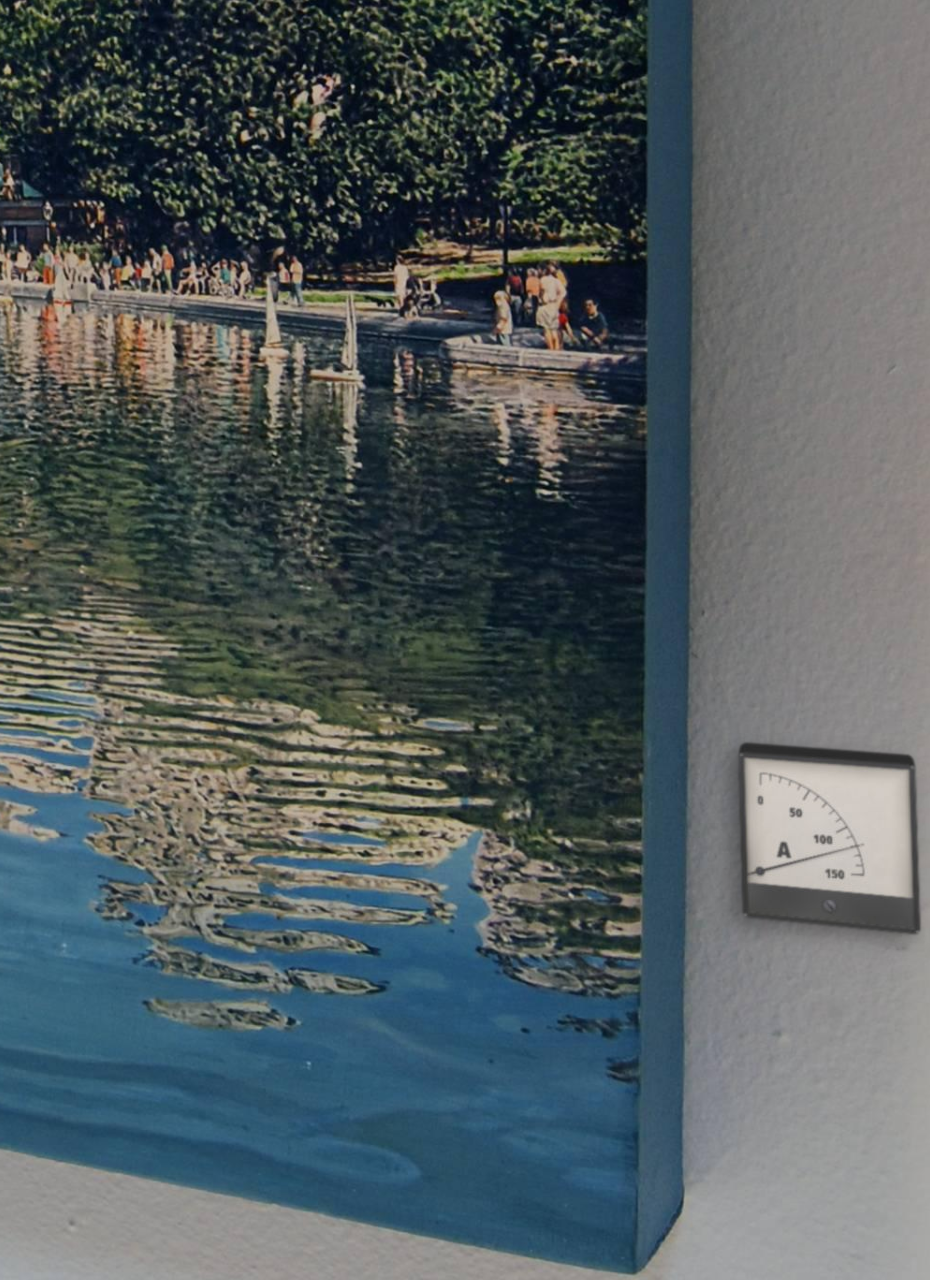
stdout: {"value": 120, "unit": "A"}
